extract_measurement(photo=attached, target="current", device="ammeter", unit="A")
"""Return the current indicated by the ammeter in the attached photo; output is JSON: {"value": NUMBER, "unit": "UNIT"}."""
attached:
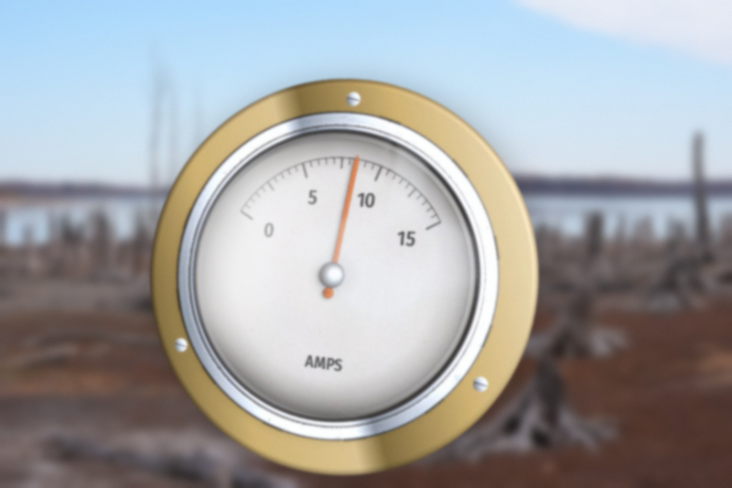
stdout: {"value": 8.5, "unit": "A"}
